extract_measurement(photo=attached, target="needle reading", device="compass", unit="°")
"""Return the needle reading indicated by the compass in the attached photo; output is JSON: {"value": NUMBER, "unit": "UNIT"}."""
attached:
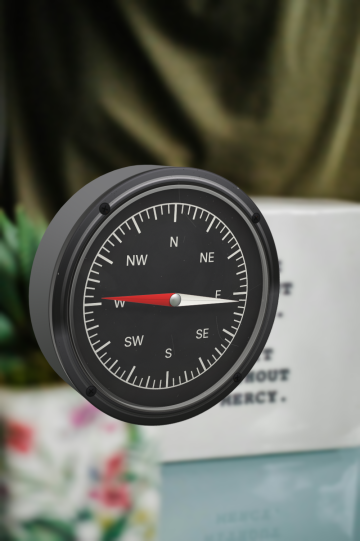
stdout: {"value": 275, "unit": "°"}
